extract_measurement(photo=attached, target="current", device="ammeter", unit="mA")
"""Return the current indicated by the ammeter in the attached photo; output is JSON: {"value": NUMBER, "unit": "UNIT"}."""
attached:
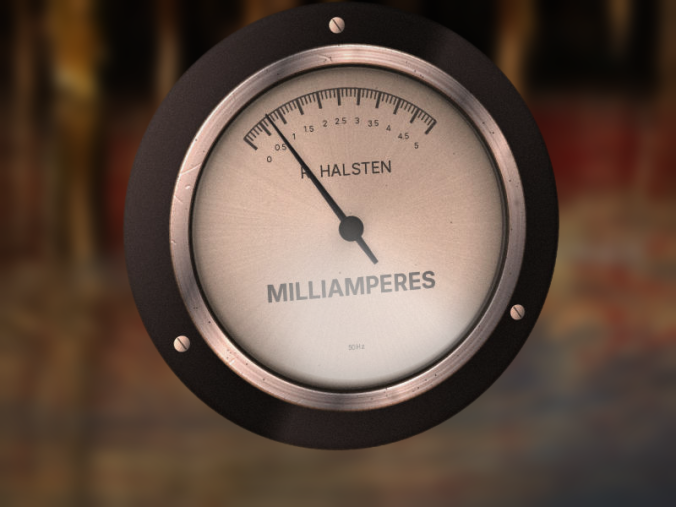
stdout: {"value": 0.7, "unit": "mA"}
